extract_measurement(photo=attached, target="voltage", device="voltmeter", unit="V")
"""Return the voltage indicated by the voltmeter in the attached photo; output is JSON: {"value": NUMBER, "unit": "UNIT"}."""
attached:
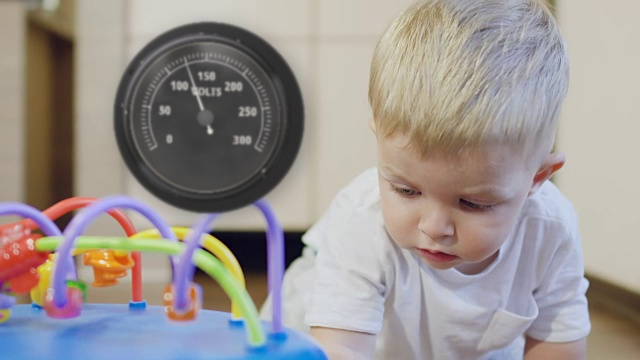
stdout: {"value": 125, "unit": "V"}
